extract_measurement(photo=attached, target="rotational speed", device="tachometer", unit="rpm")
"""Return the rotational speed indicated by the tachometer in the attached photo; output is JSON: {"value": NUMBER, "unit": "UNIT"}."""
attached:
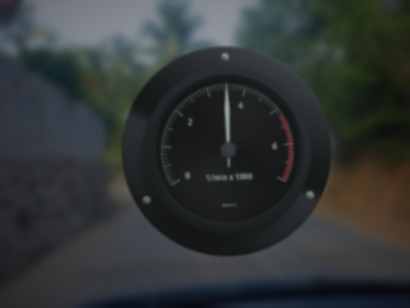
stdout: {"value": 3500, "unit": "rpm"}
